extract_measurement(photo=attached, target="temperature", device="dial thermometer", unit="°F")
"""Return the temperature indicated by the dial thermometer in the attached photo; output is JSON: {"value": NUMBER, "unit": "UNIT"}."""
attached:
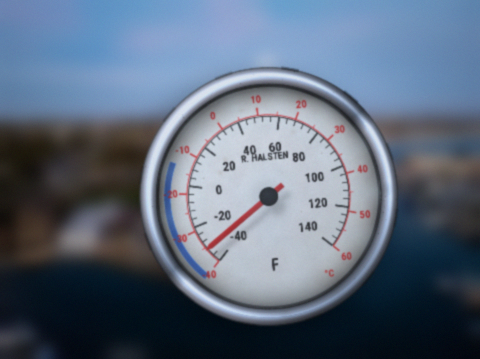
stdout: {"value": -32, "unit": "°F"}
